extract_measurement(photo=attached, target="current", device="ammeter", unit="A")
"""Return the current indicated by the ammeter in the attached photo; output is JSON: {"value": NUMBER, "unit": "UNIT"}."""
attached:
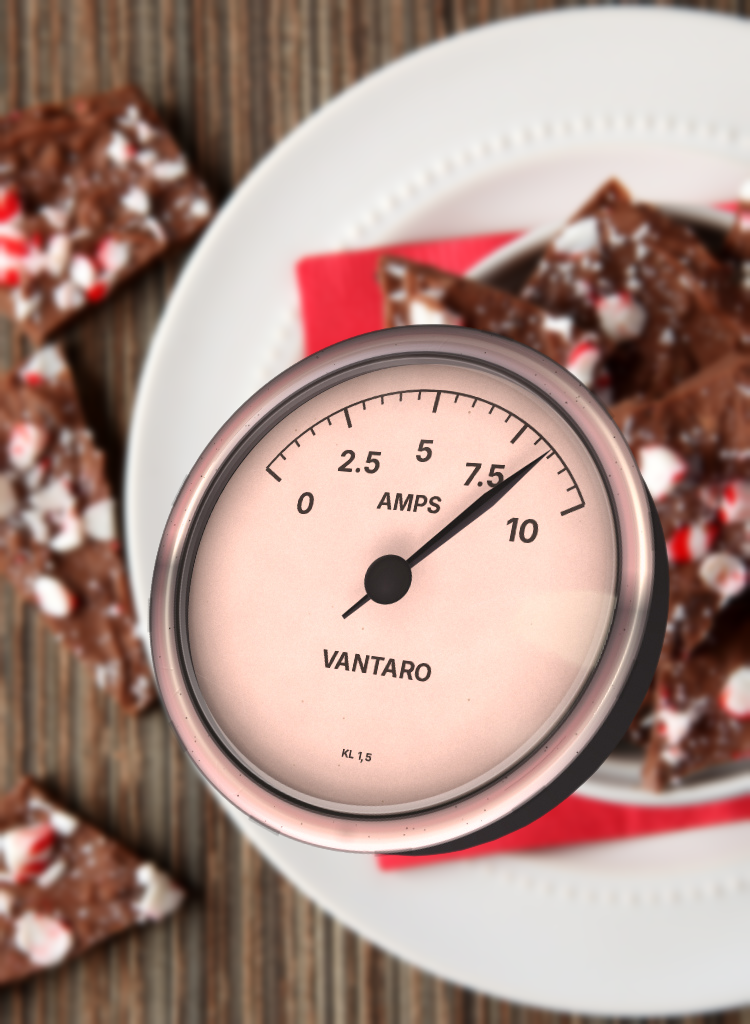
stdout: {"value": 8.5, "unit": "A"}
